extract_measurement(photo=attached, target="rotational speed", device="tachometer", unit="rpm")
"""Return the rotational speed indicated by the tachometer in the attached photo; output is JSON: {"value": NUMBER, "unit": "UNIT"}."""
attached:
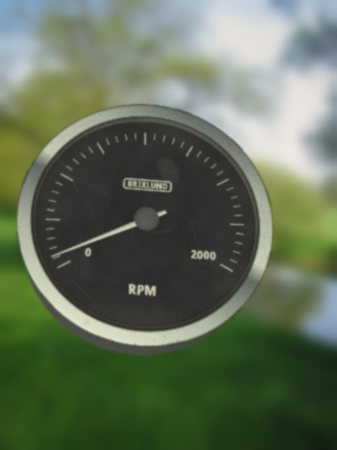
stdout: {"value": 50, "unit": "rpm"}
